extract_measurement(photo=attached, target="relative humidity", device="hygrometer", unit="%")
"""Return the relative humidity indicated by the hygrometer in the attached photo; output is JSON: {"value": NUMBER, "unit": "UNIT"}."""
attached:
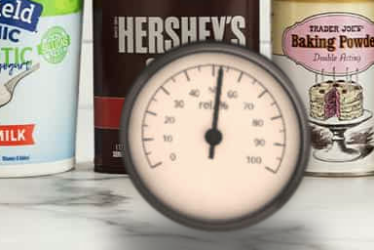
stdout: {"value": 52.5, "unit": "%"}
